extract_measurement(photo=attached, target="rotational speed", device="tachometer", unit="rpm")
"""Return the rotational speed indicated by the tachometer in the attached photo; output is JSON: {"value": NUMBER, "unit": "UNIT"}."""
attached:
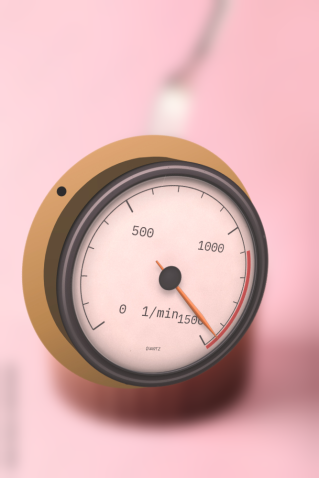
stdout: {"value": 1450, "unit": "rpm"}
